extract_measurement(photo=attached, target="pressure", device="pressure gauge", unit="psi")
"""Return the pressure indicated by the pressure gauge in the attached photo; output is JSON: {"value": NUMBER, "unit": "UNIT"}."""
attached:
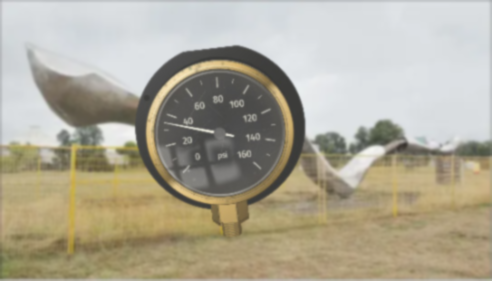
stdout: {"value": 35, "unit": "psi"}
